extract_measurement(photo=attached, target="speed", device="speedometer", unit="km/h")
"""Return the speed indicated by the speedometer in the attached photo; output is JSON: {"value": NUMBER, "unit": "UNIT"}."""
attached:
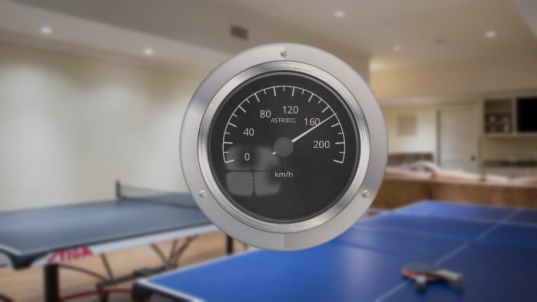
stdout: {"value": 170, "unit": "km/h"}
